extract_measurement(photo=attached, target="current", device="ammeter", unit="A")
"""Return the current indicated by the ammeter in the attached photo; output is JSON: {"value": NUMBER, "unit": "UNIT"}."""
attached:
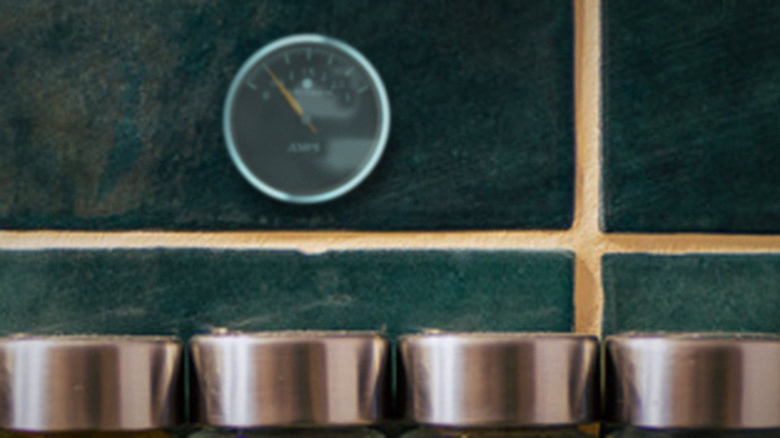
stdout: {"value": 0.5, "unit": "A"}
